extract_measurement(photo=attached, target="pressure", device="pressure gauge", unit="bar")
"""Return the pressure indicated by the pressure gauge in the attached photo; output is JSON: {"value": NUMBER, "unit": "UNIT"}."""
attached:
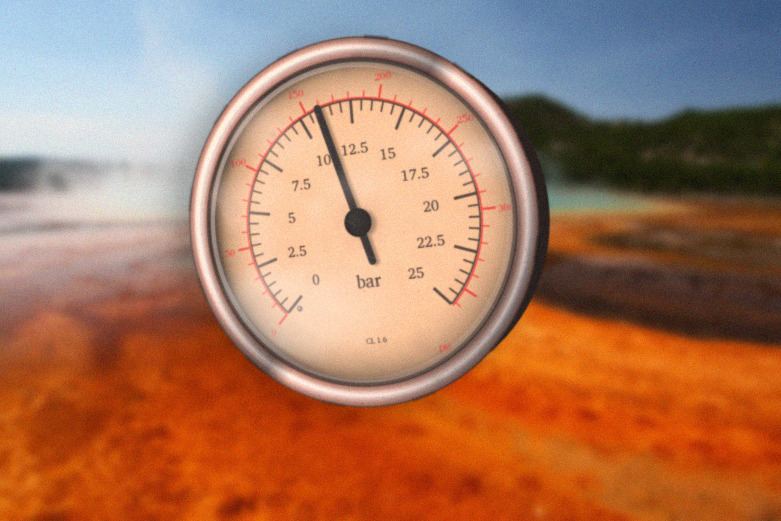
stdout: {"value": 11, "unit": "bar"}
